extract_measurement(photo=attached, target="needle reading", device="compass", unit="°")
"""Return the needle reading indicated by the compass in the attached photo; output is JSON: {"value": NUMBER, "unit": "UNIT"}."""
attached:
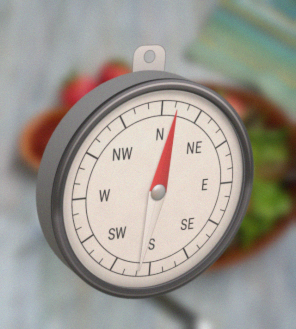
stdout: {"value": 10, "unit": "°"}
